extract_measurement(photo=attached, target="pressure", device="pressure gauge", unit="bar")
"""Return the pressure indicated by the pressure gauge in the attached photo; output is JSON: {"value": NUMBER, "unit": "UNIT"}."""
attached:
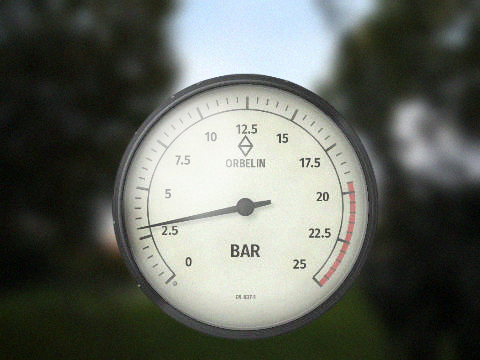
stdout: {"value": 3, "unit": "bar"}
